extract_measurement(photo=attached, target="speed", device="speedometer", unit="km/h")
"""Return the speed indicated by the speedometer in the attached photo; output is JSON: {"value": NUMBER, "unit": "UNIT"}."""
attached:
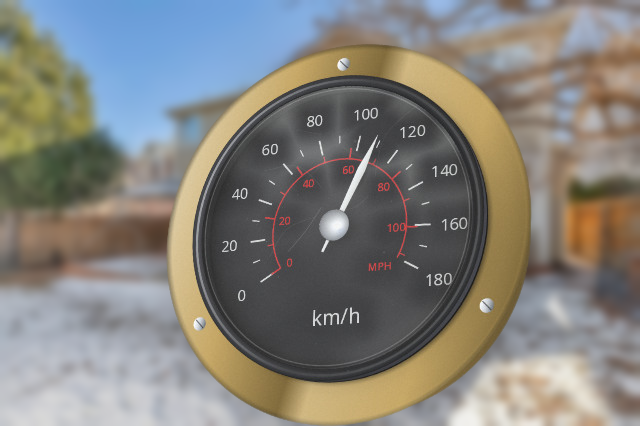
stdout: {"value": 110, "unit": "km/h"}
